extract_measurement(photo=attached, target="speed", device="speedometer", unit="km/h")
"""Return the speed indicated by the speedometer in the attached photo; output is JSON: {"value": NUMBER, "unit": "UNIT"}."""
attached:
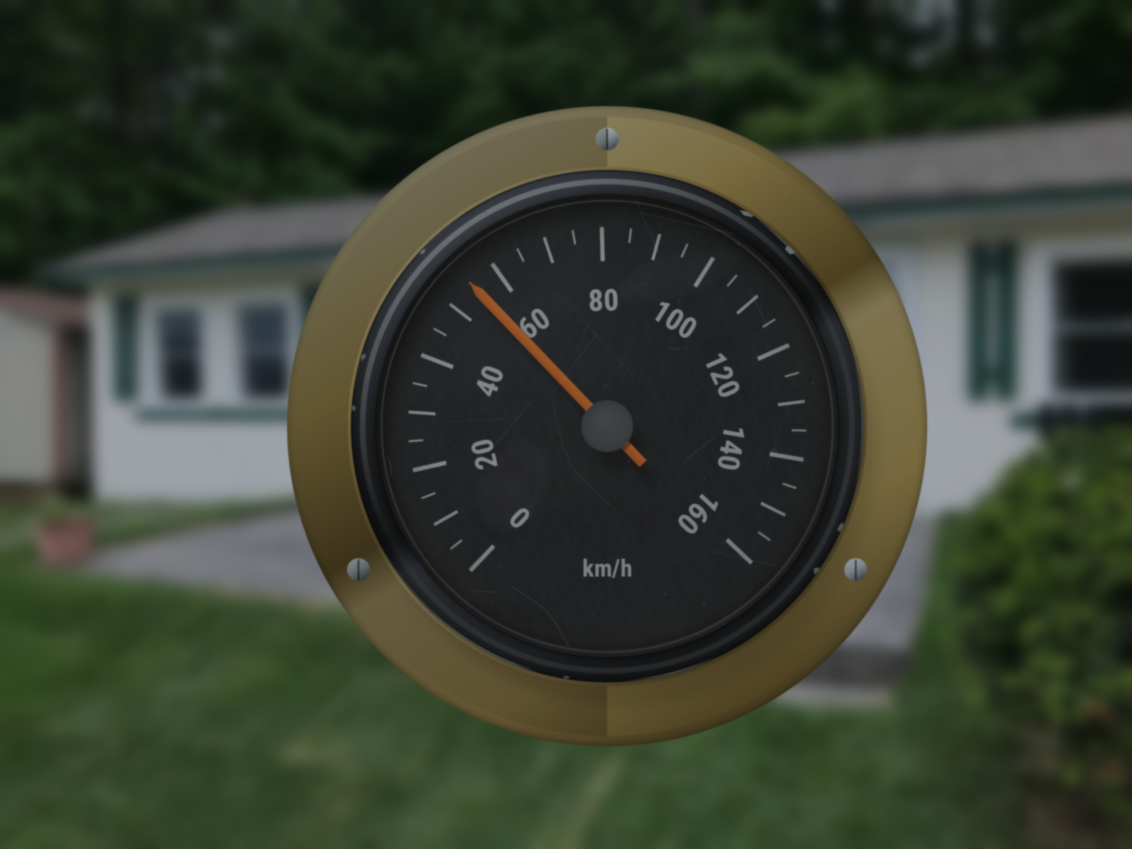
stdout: {"value": 55, "unit": "km/h"}
